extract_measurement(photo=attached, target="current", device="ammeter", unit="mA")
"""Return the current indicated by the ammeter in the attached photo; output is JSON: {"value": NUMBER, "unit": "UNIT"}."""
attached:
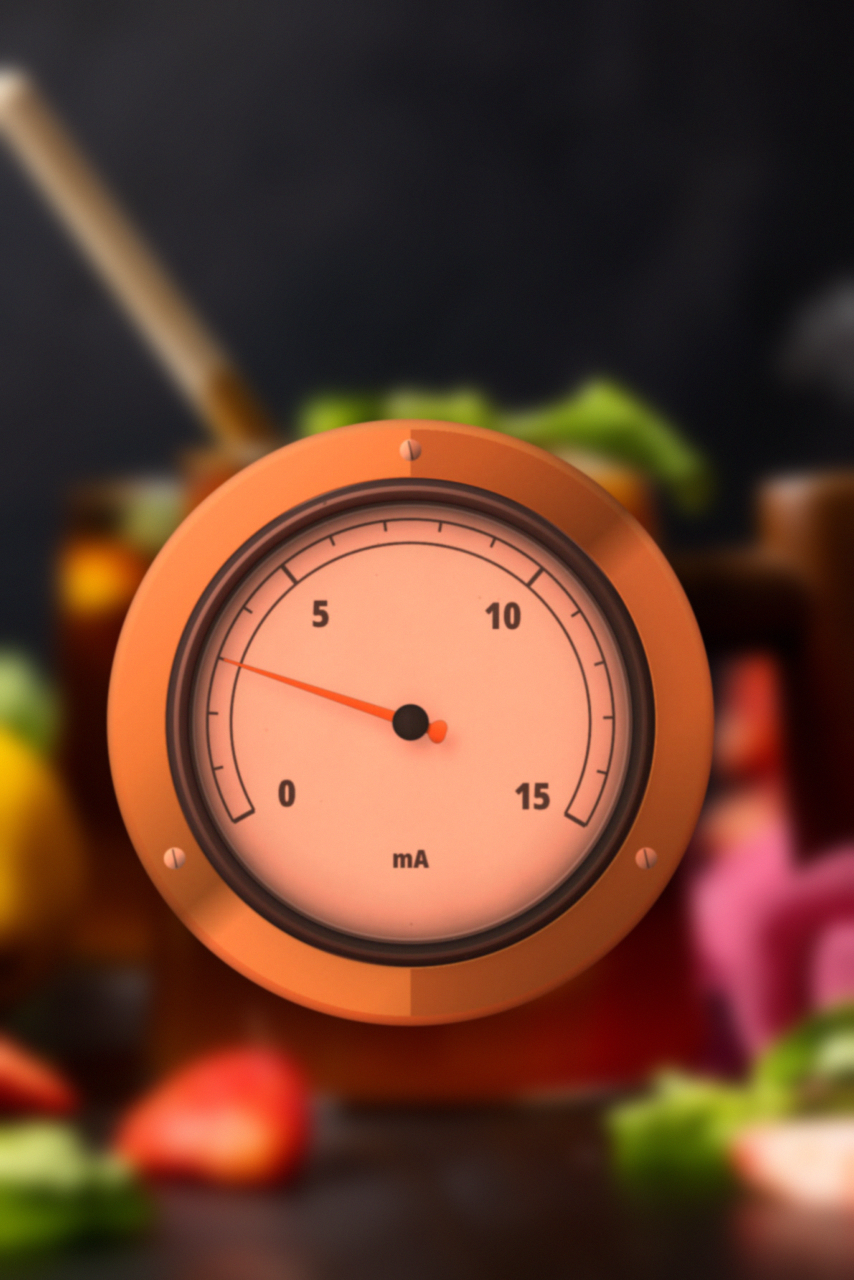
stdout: {"value": 3, "unit": "mA"}
